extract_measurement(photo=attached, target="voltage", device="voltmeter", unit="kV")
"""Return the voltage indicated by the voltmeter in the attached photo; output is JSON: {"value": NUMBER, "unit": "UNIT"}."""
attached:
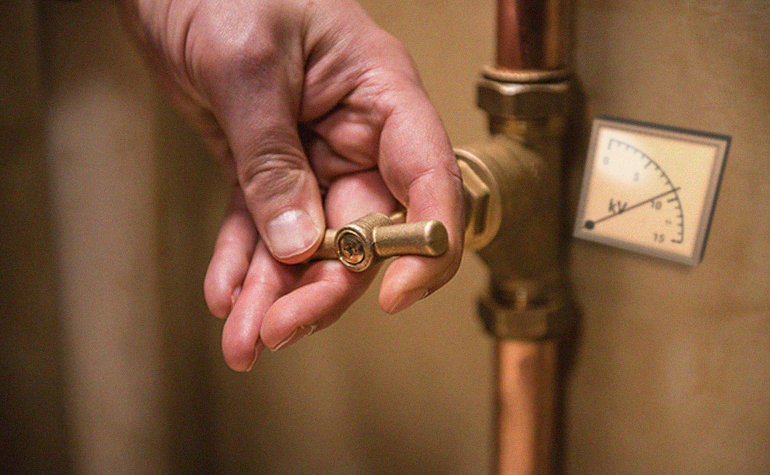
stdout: {"value": 9, "unit": "kV"}
